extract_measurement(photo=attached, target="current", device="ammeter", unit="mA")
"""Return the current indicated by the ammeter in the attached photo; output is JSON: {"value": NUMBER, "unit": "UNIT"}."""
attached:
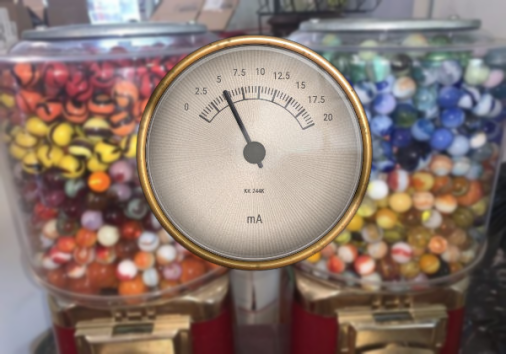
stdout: {"value": 5, "unit": "mA"}
